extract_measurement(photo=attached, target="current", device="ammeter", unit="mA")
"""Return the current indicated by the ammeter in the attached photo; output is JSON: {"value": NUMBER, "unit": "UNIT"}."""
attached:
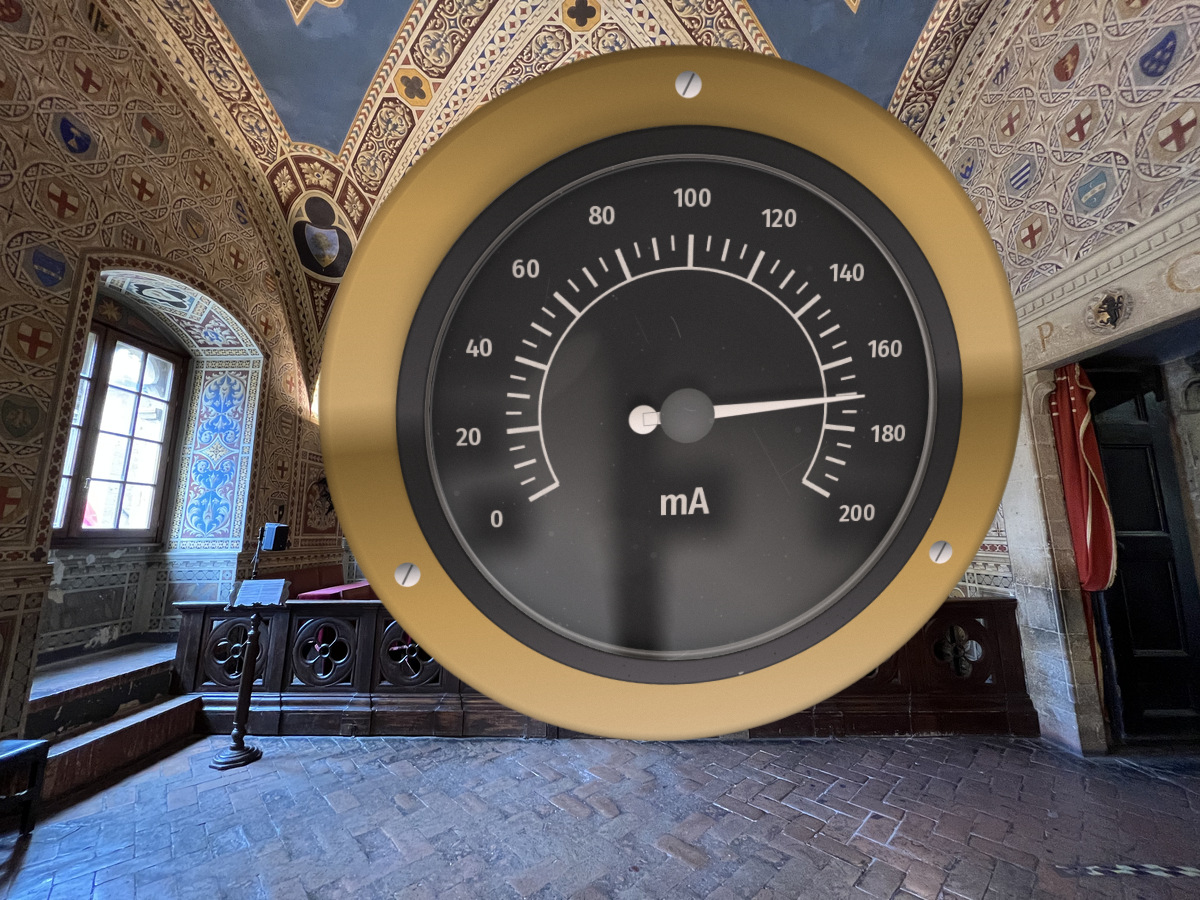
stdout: {"value": 170, "unit": "mA"}
